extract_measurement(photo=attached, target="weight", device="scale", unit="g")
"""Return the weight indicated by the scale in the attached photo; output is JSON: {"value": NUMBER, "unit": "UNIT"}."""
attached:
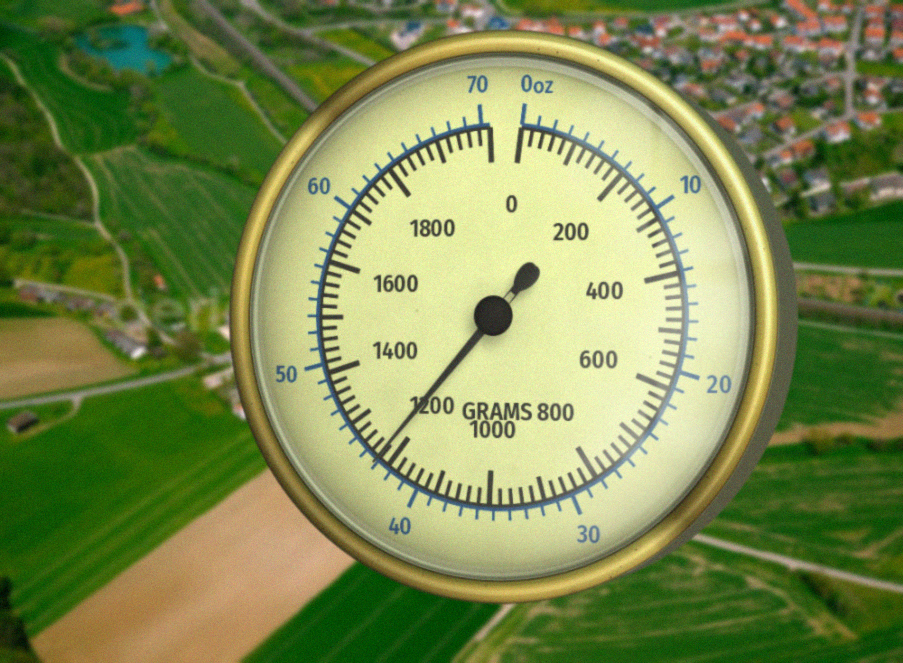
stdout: {"value": 1220, "unit": "g"}
